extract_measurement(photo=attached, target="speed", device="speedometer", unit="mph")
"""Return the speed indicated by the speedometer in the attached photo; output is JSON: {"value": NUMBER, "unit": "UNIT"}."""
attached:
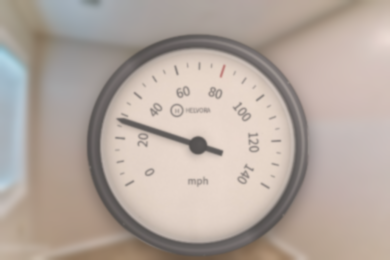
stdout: {"value": 27.5, "unit": "mph"}
